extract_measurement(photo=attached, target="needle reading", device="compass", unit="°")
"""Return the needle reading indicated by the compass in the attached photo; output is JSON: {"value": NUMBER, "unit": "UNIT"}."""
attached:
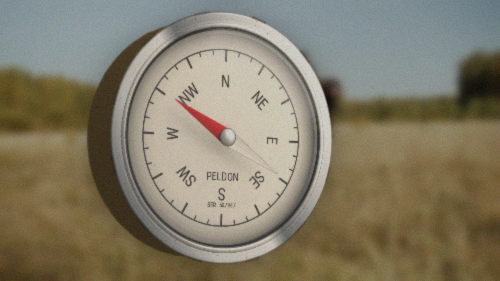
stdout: {"value": 300, "unit": "°"}
